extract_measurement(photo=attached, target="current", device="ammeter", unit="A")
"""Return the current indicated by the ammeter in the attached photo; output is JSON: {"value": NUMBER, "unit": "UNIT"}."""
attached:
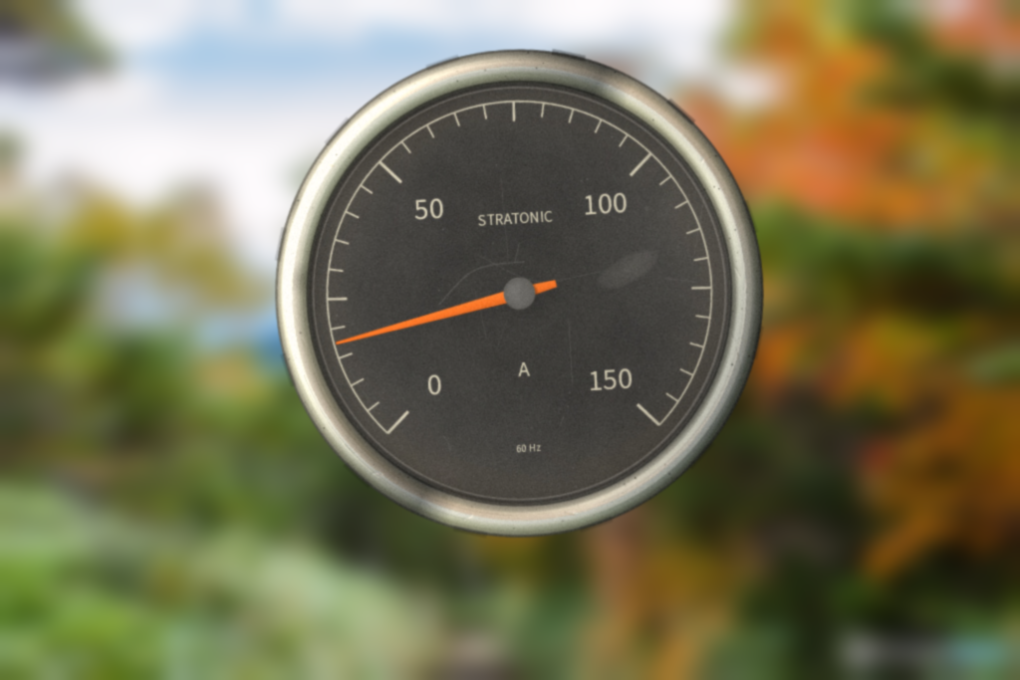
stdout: {"value": 17.5, "unit": "A"}
